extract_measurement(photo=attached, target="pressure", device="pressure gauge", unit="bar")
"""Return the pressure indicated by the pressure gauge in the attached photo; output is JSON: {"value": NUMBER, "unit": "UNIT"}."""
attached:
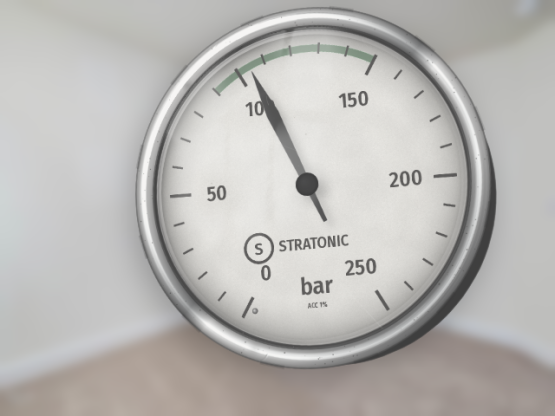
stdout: {"value": 105, "unit": "bar"}
